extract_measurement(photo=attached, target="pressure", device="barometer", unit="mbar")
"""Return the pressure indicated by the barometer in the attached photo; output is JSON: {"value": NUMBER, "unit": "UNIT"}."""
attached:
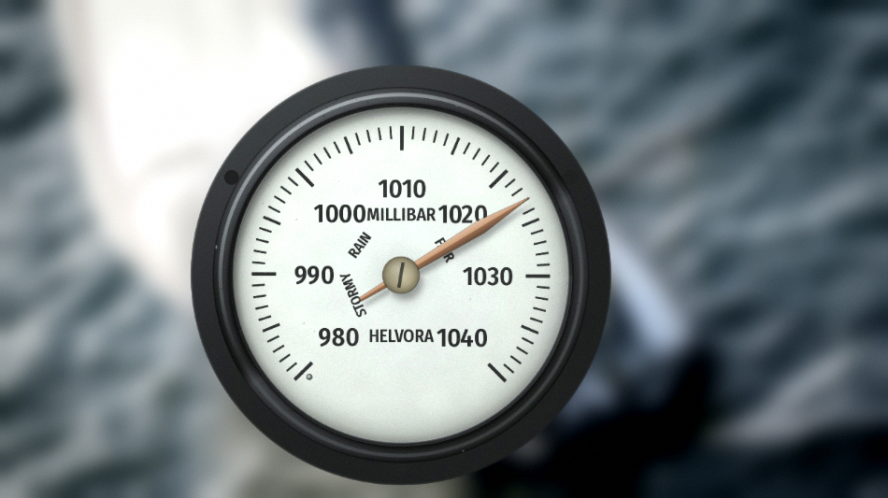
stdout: {"value": 1023, "unit": "mbar"}
